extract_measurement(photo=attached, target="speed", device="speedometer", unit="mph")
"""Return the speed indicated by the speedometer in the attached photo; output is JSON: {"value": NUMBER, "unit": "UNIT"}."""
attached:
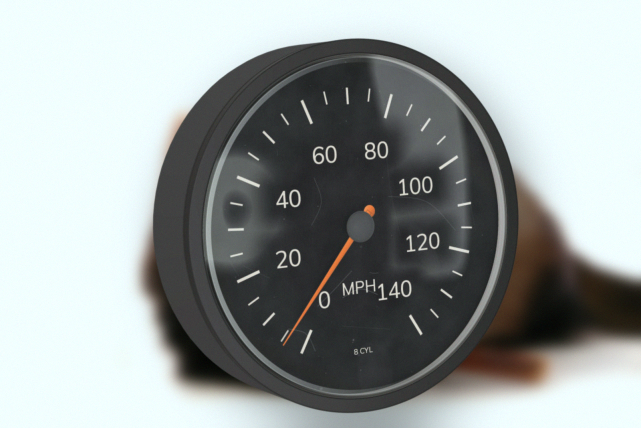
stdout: {"value": 5, "unit": "mph"}
